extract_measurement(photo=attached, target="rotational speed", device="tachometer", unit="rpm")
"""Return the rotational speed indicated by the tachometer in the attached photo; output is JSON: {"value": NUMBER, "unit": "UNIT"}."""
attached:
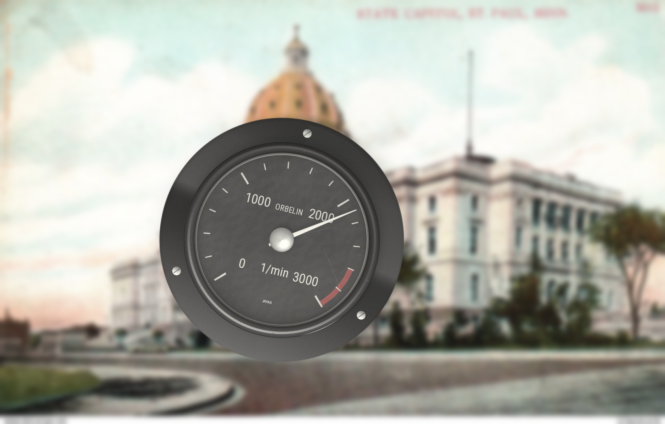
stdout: {"value": 2100, "unit": "rpm"}
